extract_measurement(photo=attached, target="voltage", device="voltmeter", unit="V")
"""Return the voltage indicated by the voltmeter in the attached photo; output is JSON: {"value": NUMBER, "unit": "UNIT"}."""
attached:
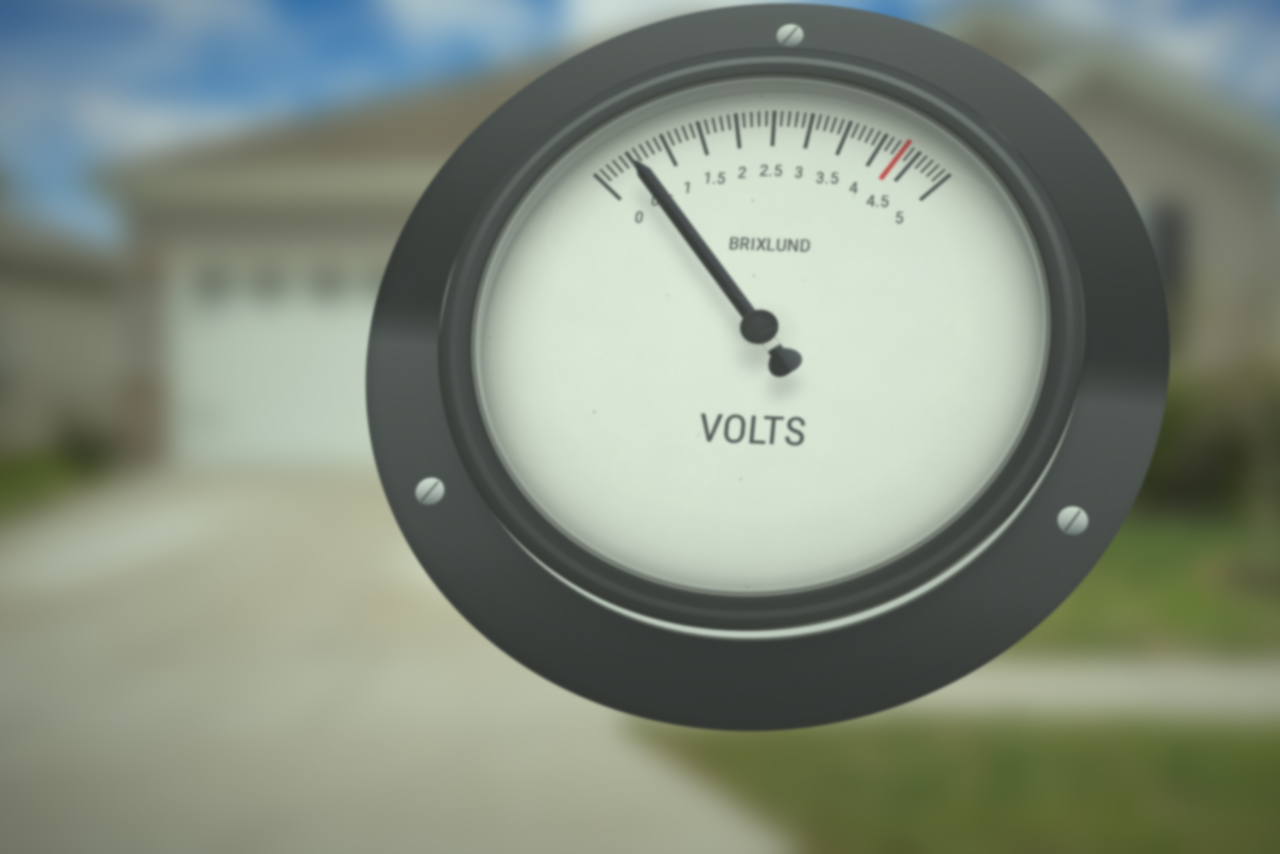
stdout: {"value": 0.5, "unit": "V"}
